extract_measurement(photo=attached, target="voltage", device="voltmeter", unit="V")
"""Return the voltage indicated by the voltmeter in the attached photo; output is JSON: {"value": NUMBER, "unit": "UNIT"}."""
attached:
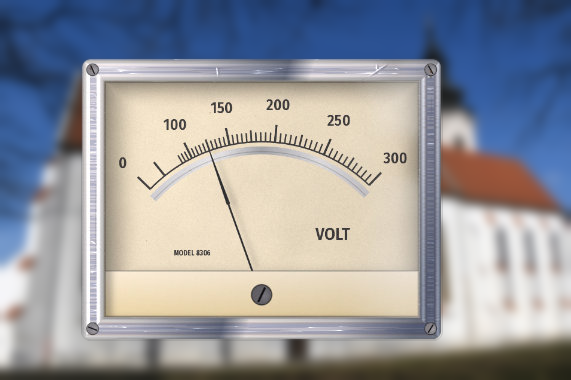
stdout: {"value": 125, "unit": "V"}
